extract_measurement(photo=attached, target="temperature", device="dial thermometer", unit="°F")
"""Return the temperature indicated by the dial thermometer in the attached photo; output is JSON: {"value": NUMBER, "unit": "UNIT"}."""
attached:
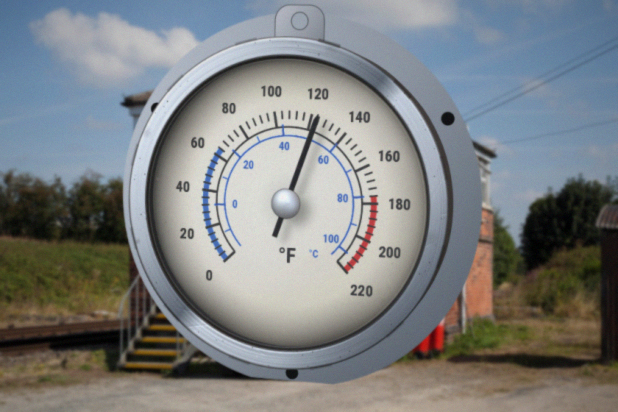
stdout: {"value": 124, "unit": "°F"}
